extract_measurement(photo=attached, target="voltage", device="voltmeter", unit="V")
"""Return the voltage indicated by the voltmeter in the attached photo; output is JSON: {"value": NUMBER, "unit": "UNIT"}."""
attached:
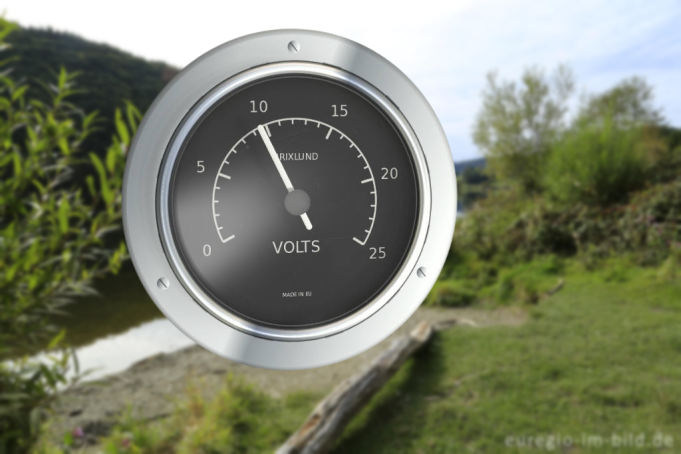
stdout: {"value": 9.5, "unit": "V"}
